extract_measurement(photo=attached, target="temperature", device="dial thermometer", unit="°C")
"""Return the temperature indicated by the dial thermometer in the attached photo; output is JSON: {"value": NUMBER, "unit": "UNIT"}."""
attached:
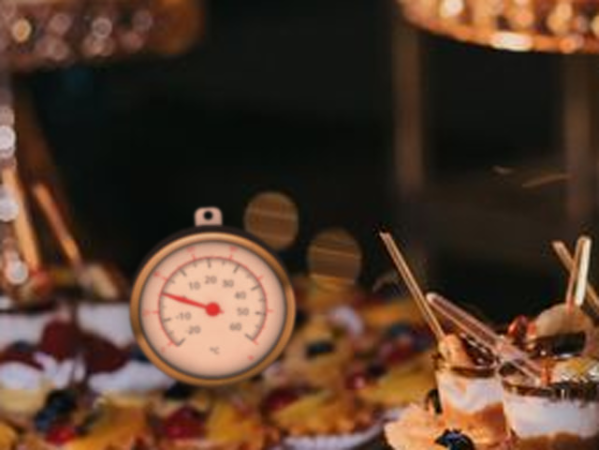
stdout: {"value": 0, "unit": "°C"}
